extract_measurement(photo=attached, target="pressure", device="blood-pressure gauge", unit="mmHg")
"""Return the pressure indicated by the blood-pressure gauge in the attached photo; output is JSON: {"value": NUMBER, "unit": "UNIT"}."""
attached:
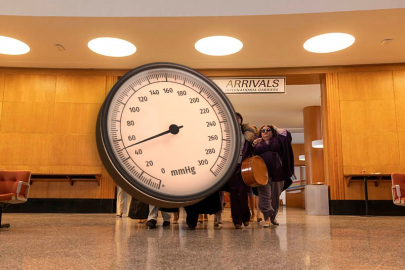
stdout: {"value": 50, "unit": "mmHg"}
